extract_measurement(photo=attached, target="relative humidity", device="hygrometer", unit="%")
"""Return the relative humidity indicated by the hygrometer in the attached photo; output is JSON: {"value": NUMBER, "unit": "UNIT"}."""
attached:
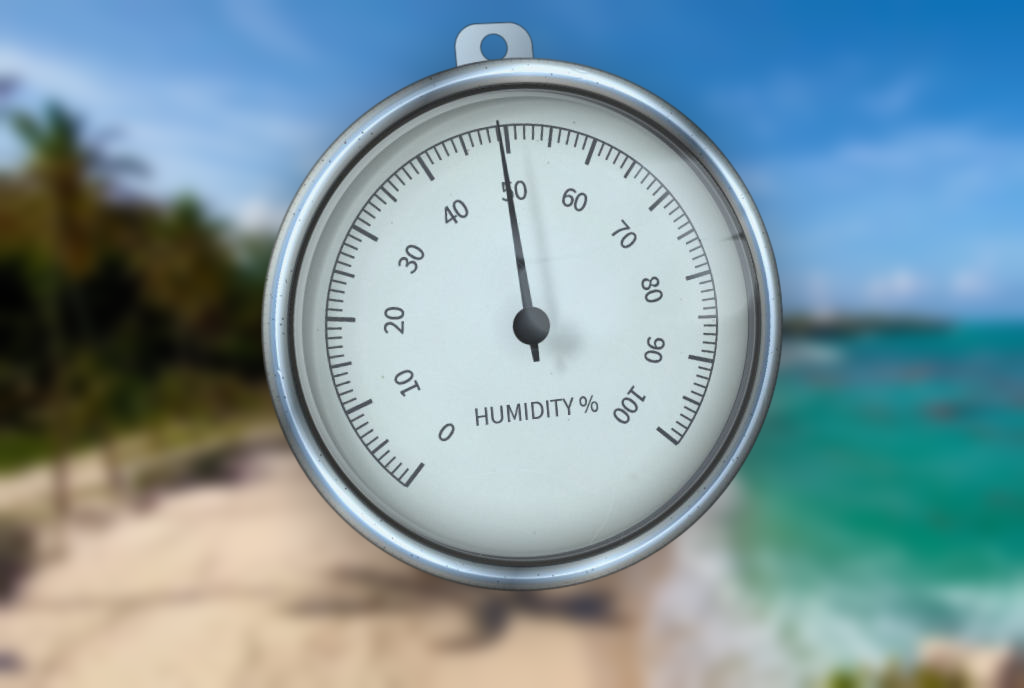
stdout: {"value": 49, "unit": "%"}
